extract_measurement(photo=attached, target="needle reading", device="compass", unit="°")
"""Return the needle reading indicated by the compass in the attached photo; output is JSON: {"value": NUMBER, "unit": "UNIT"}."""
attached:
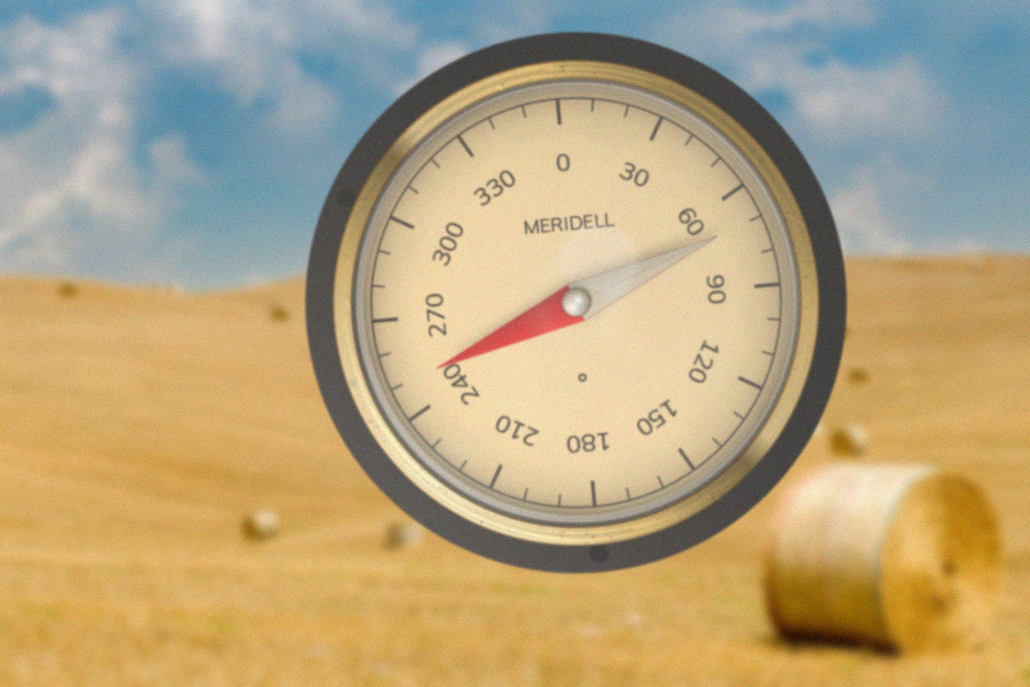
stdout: {"value": 250, "unit": "°"}
